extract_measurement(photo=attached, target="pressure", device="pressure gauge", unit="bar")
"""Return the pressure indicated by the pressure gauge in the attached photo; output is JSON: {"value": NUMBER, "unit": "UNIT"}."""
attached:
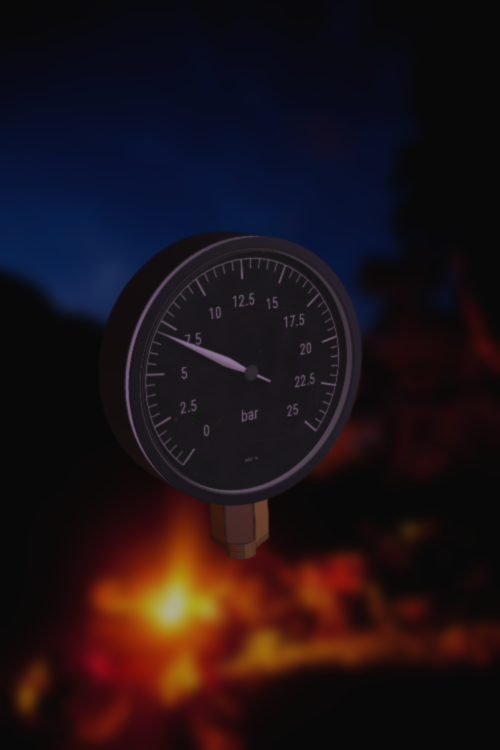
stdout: {"value": 7, "unit": "bar"}
